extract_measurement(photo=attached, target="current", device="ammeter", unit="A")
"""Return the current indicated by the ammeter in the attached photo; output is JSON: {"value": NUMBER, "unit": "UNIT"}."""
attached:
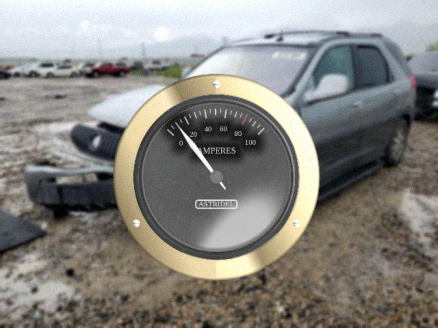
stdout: {"value": 10, "unit": "A"}
